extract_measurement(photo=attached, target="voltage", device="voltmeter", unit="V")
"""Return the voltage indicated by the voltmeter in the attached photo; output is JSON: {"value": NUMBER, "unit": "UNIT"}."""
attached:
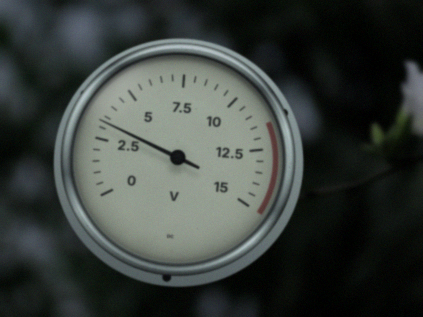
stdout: {"value": 3.25, "unit": "V"}
